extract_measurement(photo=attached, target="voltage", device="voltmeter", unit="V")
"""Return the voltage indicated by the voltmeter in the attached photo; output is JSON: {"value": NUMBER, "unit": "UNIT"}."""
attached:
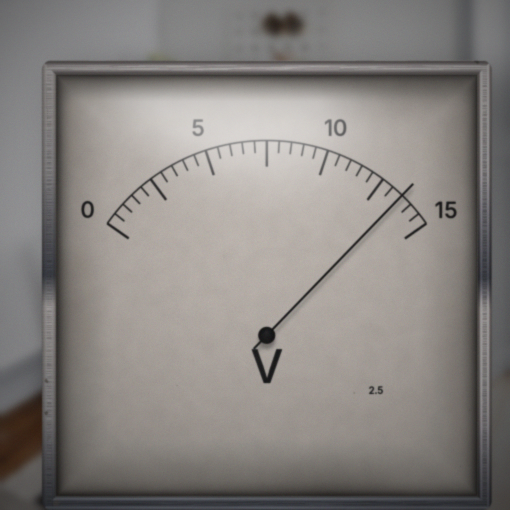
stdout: {"value": 13.5, "unit": "V"}
